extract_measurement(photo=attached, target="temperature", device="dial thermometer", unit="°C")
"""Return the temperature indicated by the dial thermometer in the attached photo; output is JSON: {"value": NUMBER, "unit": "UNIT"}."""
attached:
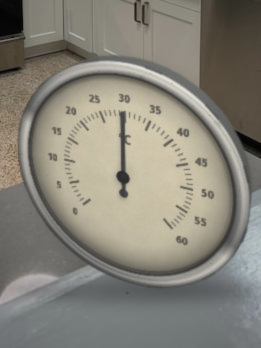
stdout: {"value": 30, "unit": "°C"}
